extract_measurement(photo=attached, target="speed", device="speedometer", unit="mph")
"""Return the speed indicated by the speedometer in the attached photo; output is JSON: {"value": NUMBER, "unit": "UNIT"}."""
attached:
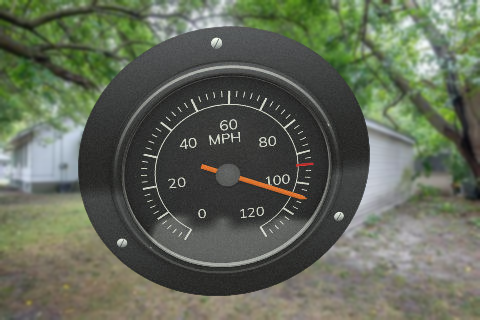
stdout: {"value": 104, "unit": "mph"}
